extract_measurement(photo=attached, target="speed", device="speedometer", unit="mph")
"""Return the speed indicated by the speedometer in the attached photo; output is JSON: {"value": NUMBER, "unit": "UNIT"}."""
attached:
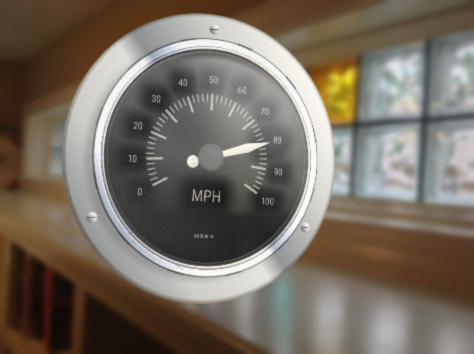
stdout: {"value": 80, "unit": "mph"}
